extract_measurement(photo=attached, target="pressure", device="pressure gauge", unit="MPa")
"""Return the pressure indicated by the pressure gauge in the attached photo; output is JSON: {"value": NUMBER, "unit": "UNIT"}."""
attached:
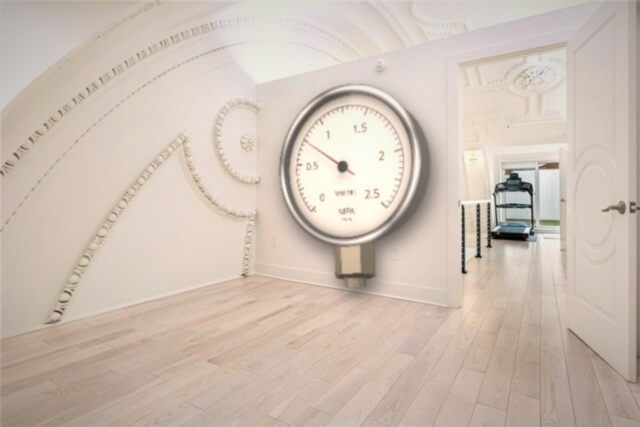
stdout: {"value": 0.75, "unit": "MPa"}
